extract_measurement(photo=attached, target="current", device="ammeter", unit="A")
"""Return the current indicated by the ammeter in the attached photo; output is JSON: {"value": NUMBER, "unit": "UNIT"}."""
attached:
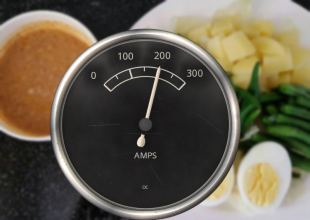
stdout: {"value": 200, "unit": "A"}
